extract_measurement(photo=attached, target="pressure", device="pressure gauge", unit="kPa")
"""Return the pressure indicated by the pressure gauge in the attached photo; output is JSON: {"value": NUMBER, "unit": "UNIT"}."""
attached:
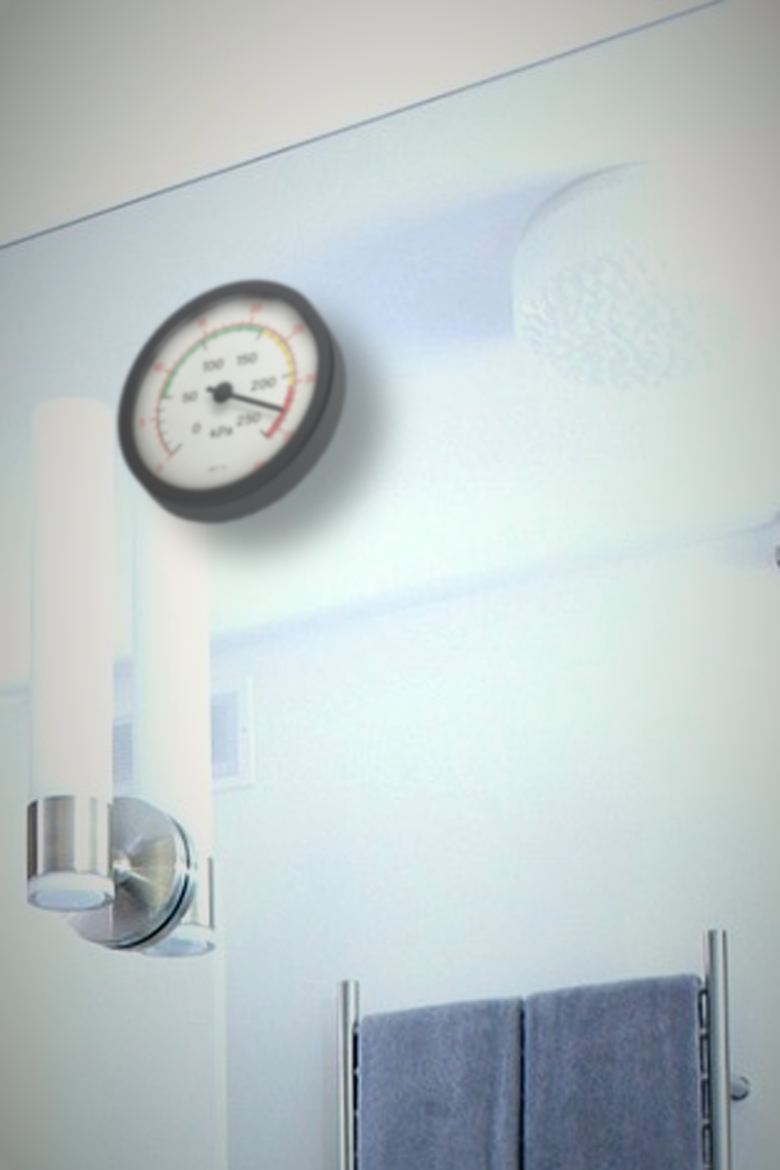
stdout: {"value": 230, "unit": "kPa"}
